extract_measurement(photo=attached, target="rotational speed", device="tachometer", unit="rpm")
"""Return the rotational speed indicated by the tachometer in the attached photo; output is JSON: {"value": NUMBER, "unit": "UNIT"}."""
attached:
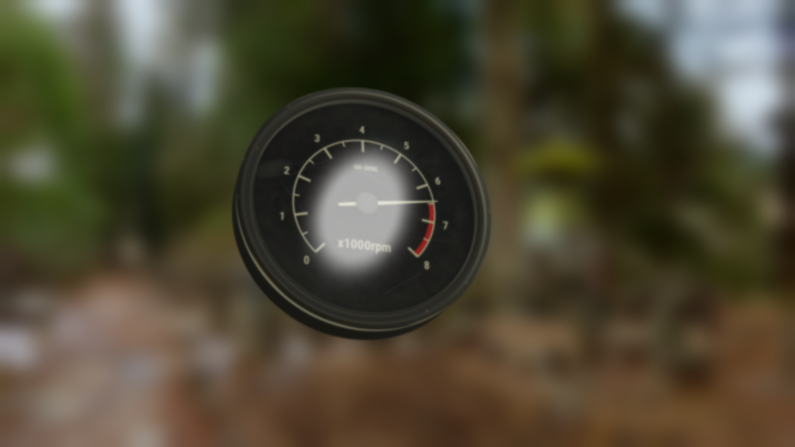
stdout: {"value": 6500, "unit": "rpm"}
